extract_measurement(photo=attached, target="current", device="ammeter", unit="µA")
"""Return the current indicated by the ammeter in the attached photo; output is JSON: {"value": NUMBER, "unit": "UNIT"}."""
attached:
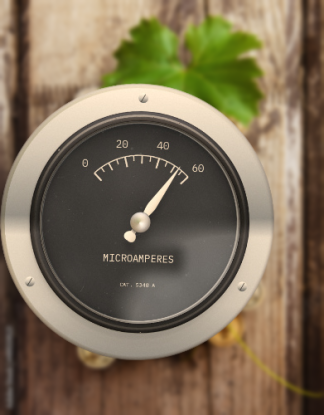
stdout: {"value": 52.5, "unit": "µA"}
